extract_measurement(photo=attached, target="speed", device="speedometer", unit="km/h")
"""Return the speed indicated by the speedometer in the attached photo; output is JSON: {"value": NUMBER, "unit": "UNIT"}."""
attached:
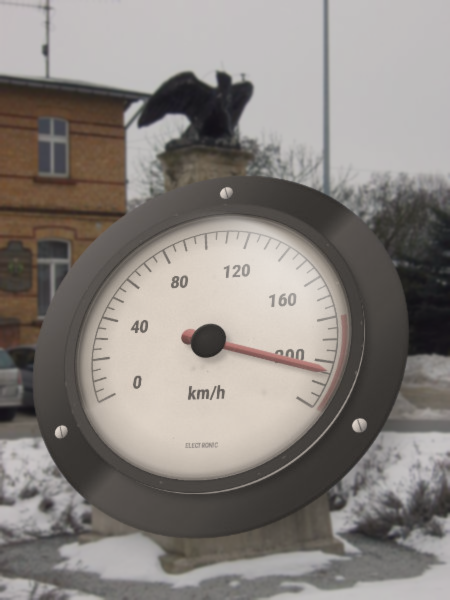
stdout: {"value": 205, "unit": "km/h"}
